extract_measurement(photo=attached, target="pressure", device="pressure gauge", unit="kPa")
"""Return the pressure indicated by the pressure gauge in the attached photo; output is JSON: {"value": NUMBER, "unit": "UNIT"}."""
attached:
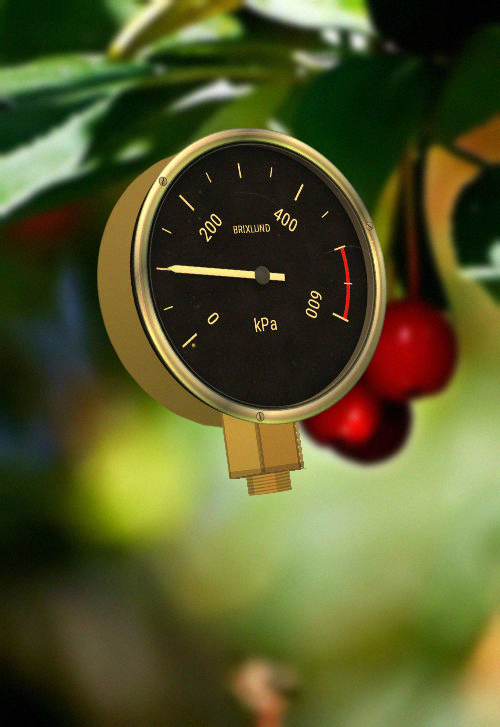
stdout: {"value": 100, "unit": "kPa"}
